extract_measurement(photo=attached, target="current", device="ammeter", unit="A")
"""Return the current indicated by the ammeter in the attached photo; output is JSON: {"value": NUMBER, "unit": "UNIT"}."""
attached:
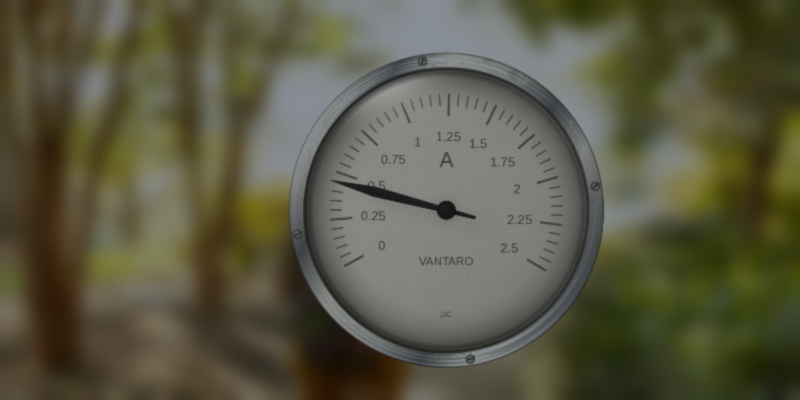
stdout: {"value": 0.45, "unit": "A"}
